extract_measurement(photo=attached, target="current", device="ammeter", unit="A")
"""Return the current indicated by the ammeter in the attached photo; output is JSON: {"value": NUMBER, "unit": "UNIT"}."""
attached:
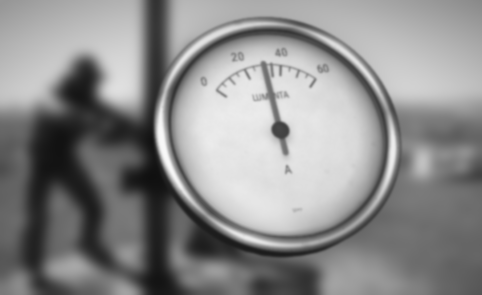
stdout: {"value": 30, "unit": "A"}
